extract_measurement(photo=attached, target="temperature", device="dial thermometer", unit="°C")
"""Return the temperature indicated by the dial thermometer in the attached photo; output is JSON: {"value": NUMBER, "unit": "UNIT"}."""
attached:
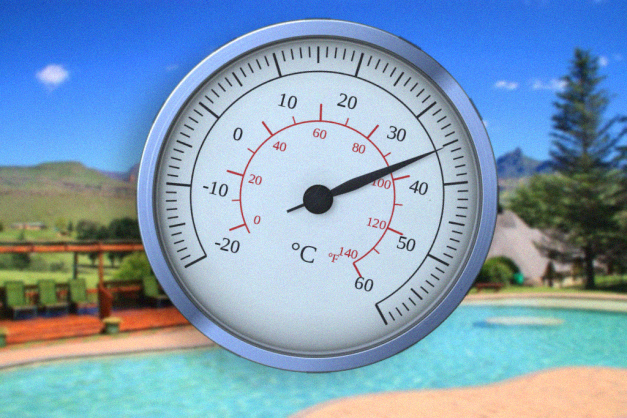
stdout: {"value": 35, "unit": "°C"}
